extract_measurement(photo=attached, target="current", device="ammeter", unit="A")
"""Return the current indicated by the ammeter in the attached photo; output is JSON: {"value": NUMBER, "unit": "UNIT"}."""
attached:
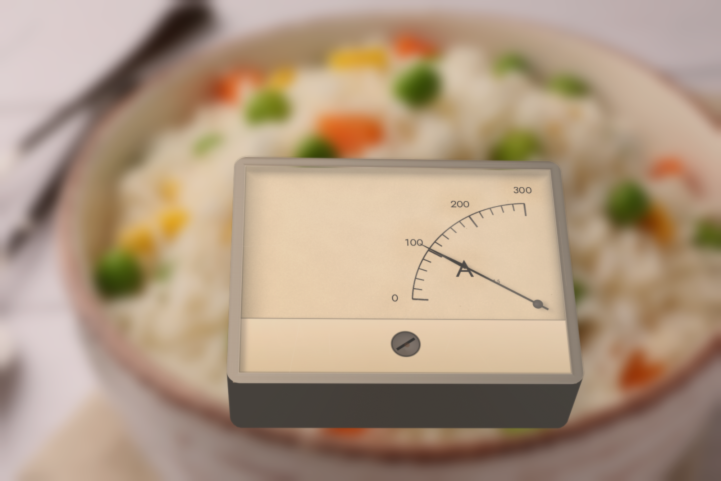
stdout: {"value": 100, "unit": "A"}
